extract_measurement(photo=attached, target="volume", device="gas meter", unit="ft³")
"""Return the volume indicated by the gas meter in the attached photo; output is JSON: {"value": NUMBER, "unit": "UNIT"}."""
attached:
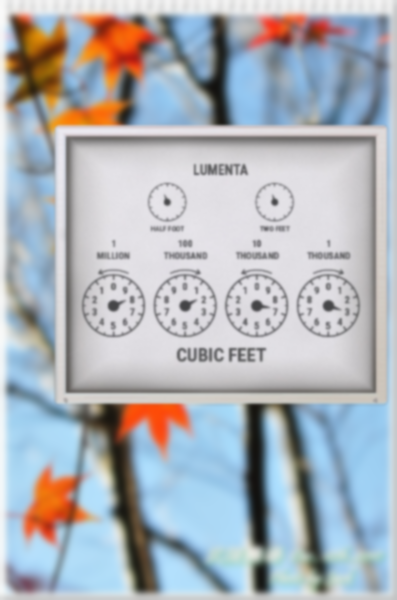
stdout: {"value": 817300, "unit": "ft³"}
